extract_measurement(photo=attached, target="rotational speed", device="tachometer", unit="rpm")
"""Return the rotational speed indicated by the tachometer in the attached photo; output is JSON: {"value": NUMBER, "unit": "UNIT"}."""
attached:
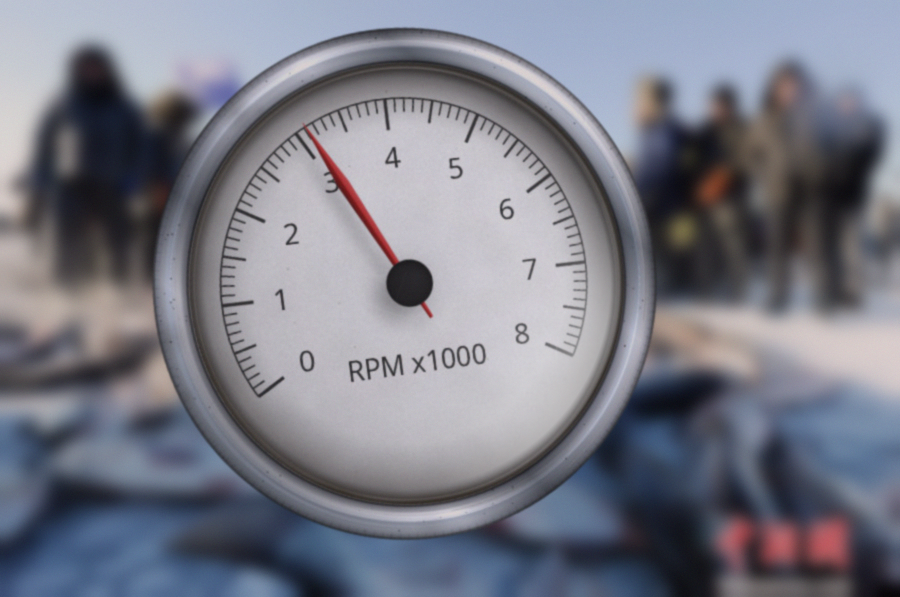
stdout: {"value": 3100, "unit": "rpm"}
